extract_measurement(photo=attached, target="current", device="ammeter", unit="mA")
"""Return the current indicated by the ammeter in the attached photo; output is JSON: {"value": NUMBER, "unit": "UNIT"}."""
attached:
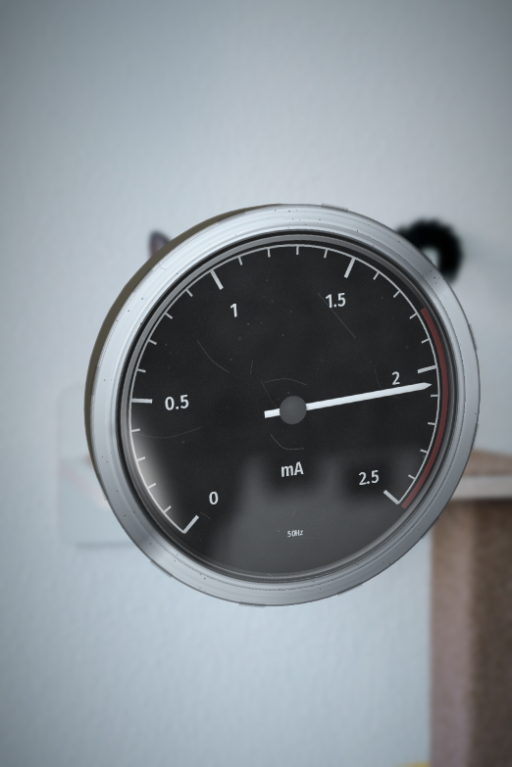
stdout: {"value": 2.05, "unit": "mA"}
